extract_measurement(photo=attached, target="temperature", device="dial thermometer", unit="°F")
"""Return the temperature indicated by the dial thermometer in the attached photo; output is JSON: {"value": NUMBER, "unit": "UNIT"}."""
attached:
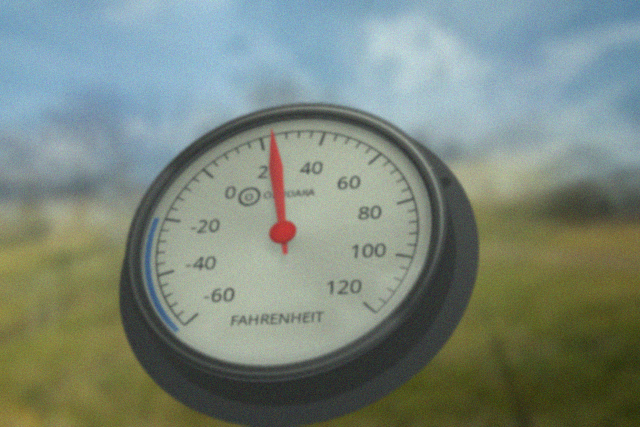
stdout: {"value": 24, "unit": "°F"}
